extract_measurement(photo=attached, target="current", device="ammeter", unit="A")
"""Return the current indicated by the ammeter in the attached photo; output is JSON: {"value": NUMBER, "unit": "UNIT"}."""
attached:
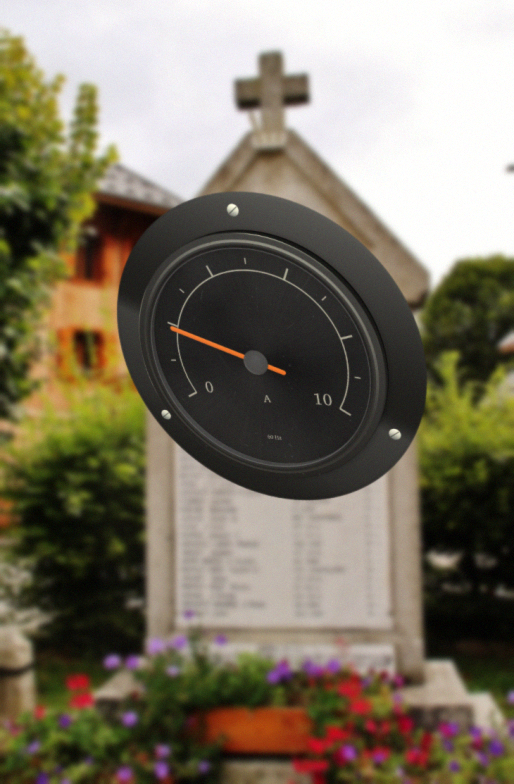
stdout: {"value": 2, "unit": "A"}
